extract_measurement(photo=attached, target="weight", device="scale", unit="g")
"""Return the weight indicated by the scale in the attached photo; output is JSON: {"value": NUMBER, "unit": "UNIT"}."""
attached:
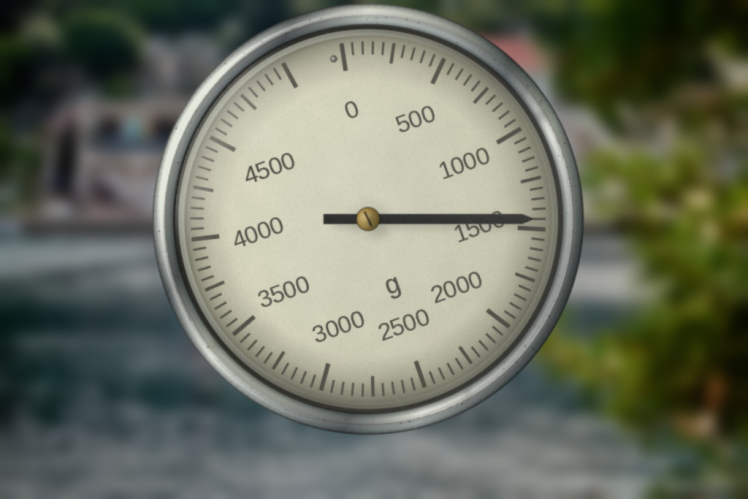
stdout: {"value": 1450, "unit": "g"}
